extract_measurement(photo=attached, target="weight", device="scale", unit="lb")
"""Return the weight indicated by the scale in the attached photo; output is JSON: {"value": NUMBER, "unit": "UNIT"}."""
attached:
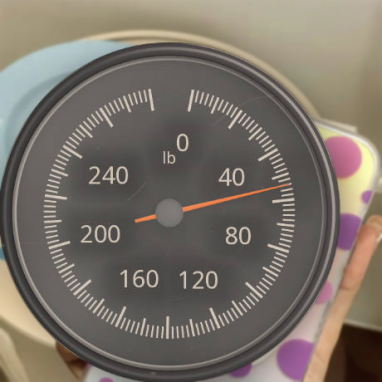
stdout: {"value": 54, "unit": "lb"}
